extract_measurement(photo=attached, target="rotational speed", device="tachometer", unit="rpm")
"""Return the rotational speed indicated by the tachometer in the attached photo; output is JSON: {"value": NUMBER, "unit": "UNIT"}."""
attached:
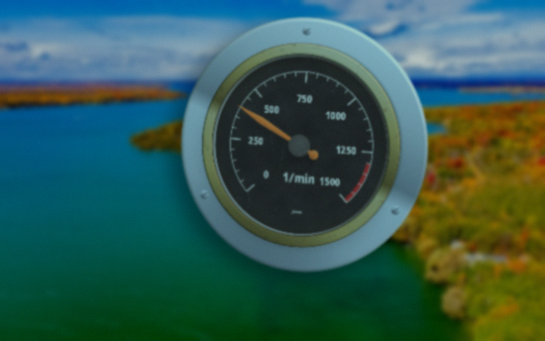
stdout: {"value": 400, "unit": "rpm"}
